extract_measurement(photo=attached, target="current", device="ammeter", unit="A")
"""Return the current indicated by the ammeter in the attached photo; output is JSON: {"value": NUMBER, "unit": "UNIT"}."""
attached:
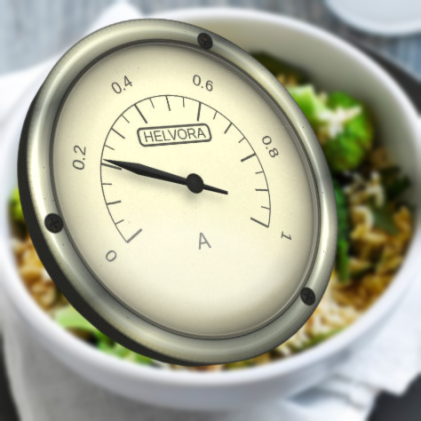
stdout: {"value": 0.2, "unit": "A"}
